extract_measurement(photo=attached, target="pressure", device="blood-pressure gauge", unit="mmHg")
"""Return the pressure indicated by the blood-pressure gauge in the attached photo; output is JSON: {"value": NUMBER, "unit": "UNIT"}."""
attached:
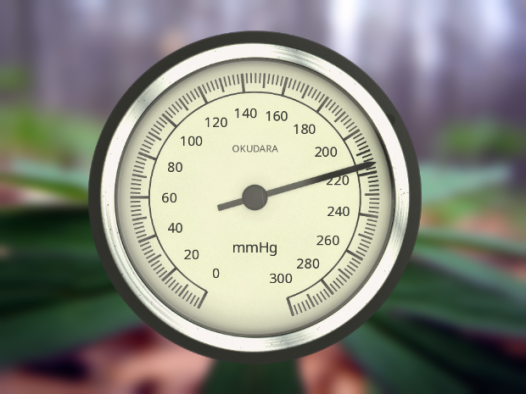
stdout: {"value": 216, "unit": "mmHg"}
